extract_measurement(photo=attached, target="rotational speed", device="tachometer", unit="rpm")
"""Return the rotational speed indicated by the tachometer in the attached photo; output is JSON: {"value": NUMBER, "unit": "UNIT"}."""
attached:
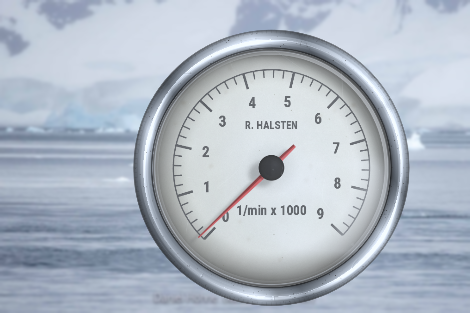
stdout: {"value": 100, "unit": "rpm"}
